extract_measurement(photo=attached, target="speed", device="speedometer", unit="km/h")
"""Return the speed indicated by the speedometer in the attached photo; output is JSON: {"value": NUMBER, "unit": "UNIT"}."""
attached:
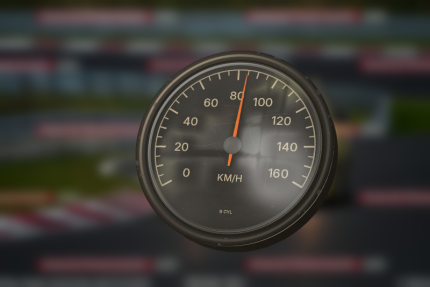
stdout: {"value": 85, "unit": "km/h"}
